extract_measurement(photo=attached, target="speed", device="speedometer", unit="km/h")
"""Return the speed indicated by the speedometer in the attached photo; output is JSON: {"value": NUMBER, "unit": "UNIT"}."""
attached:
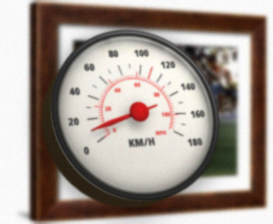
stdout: {"value": 10, "unit": "km/h"}
